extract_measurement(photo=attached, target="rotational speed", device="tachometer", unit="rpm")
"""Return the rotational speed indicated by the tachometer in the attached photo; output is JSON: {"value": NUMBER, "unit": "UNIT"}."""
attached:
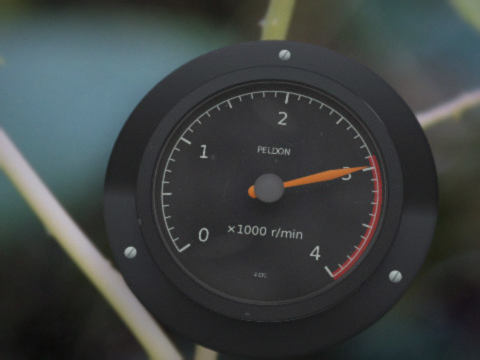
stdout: {"value": 3000, "unit": "rpm"}
